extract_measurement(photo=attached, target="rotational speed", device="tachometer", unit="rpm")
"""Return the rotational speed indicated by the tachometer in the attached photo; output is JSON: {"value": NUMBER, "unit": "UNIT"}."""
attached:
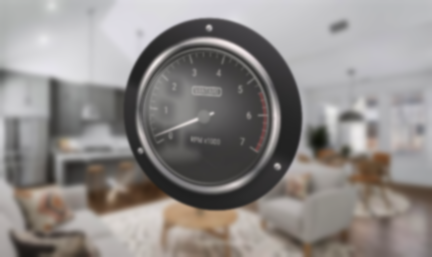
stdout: {"value": 200, "unit": "rpm"}
